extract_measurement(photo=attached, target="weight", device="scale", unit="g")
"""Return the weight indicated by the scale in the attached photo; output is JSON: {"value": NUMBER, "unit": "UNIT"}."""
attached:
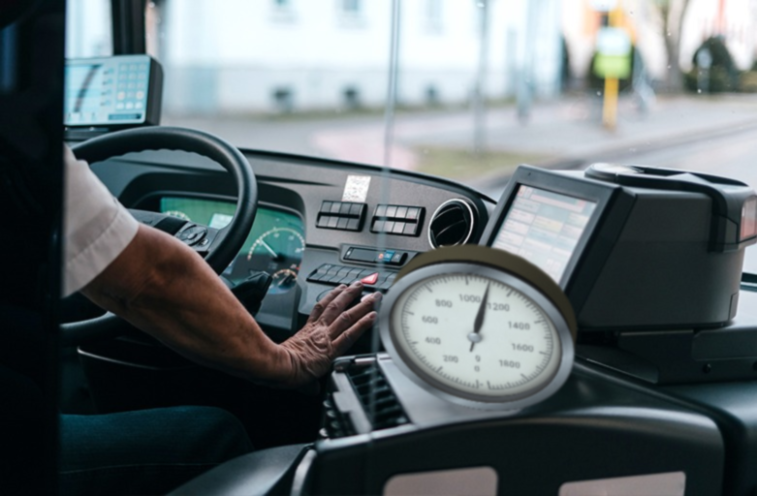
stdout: {"value": 1100, "unit": "g"}
